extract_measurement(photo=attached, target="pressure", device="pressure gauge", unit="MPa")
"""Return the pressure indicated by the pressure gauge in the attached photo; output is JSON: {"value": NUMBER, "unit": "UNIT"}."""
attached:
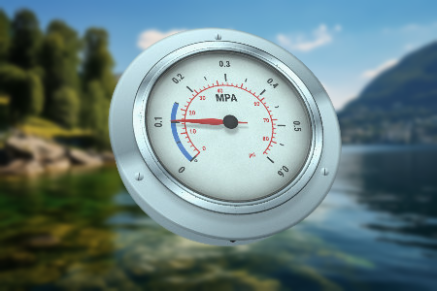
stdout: {"value": 0.1, "unit": "MPa"}
